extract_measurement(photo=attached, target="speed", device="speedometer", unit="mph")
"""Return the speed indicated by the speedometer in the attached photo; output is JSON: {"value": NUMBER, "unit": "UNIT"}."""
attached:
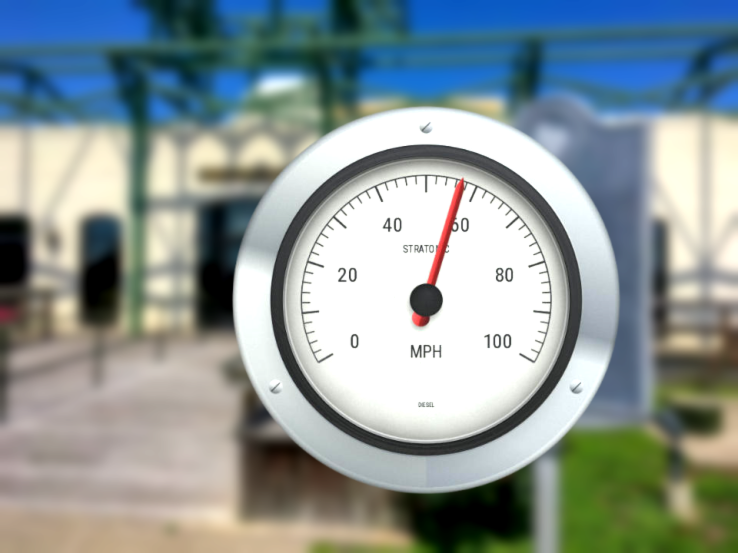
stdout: {"value": 57, "unit": "mph"}
